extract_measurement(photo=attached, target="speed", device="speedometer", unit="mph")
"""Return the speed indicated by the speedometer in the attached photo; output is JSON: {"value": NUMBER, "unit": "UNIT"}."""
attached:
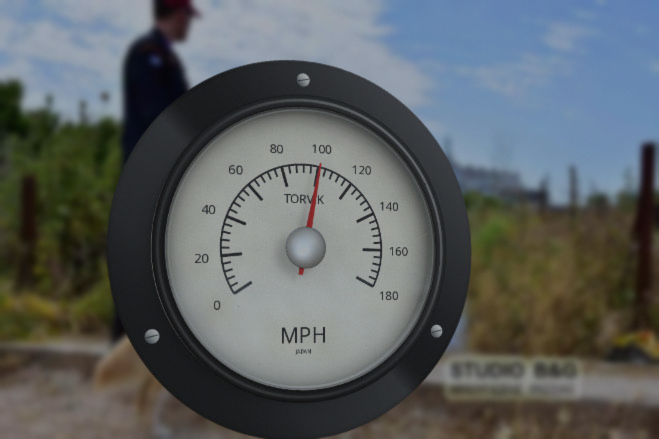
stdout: {"value": 100, "unit": "mph"}
